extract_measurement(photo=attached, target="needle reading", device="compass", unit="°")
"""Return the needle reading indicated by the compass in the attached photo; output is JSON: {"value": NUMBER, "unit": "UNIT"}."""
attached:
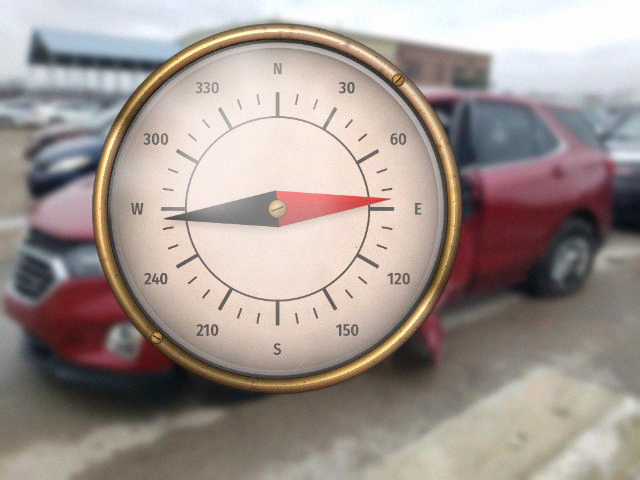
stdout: {"value": 85, "unit": "°"}
